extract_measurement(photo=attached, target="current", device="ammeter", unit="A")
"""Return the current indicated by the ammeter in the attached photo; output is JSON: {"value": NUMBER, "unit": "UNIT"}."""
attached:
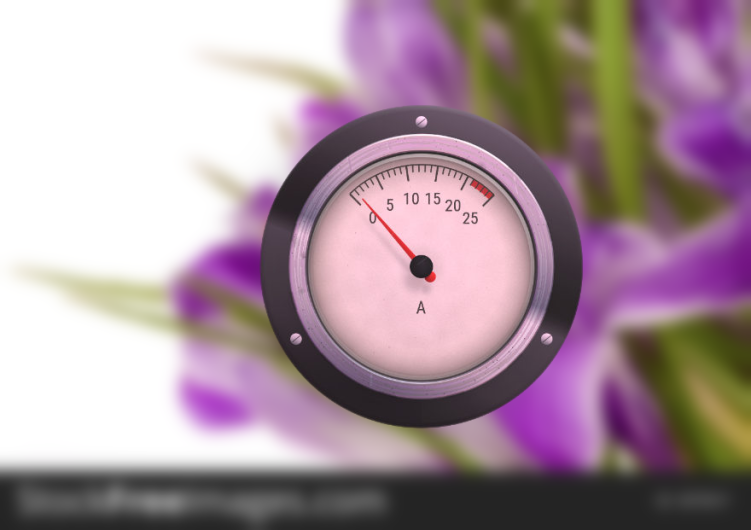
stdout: {"value": 1, "unit": "A"}
